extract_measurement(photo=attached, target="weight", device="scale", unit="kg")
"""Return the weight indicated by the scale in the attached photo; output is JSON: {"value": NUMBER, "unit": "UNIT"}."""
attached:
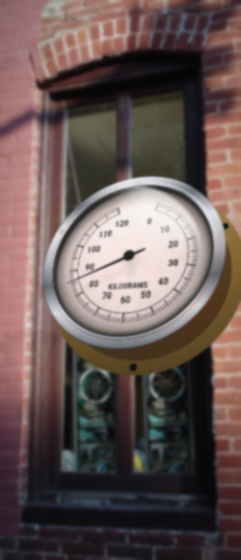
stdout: {"value": 85, "unit": "kg"}
